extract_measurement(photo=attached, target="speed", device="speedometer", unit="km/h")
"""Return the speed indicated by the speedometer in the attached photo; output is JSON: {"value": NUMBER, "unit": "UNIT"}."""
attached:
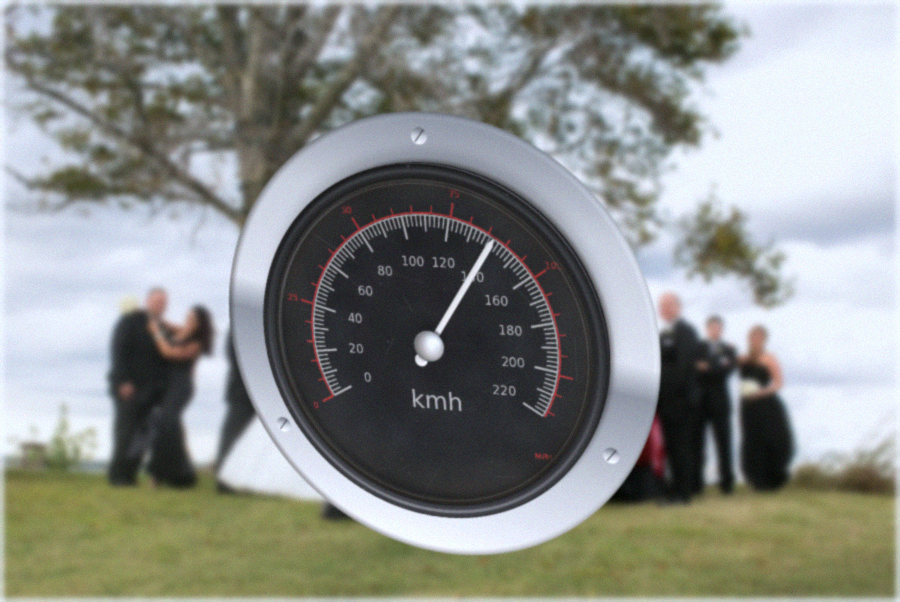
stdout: {"value": 140, "unit": "km/h"}
